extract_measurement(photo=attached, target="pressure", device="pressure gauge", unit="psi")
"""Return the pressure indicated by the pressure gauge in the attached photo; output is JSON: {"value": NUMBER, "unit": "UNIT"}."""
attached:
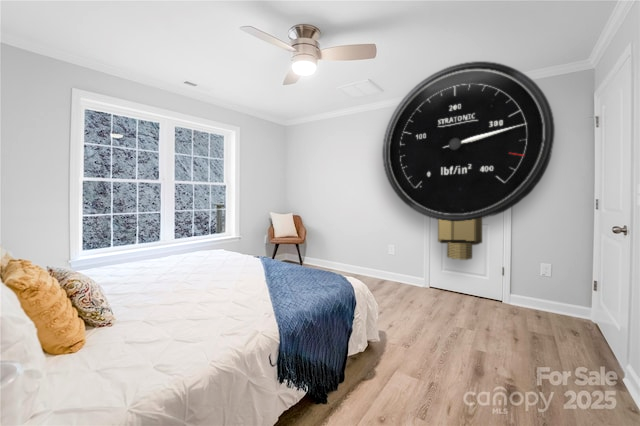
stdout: {"value": 320, "unit": "psi"}
